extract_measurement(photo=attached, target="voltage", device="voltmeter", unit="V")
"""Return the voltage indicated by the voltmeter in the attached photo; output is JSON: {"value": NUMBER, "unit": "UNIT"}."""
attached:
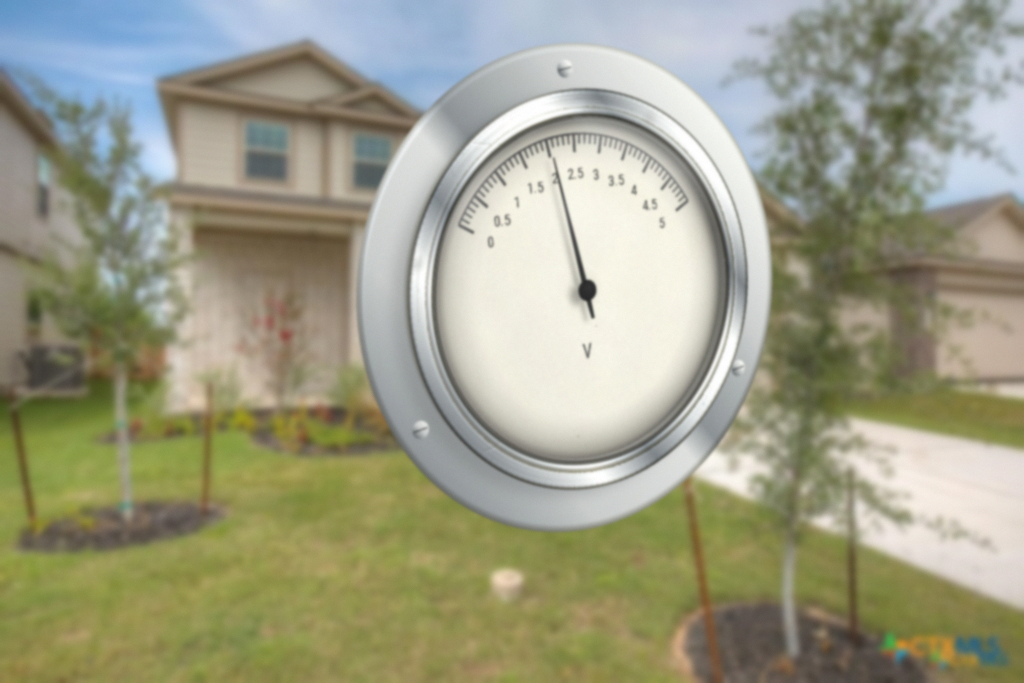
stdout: {"value": 2, "unit": "V"}
